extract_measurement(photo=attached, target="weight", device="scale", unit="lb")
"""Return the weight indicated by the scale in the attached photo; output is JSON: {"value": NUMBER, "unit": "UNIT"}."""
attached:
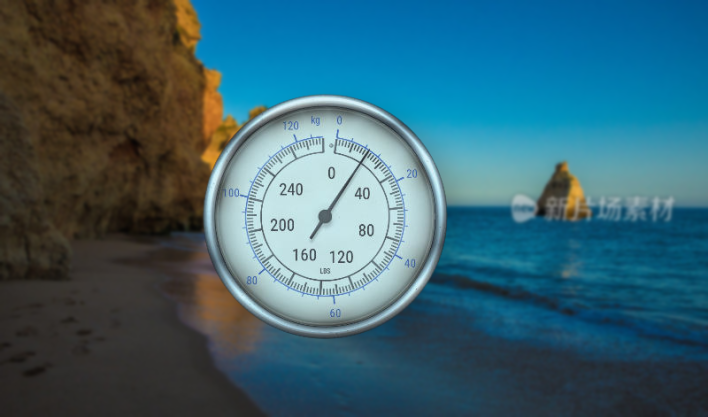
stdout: {"value": 20, "unit": "lb"}
